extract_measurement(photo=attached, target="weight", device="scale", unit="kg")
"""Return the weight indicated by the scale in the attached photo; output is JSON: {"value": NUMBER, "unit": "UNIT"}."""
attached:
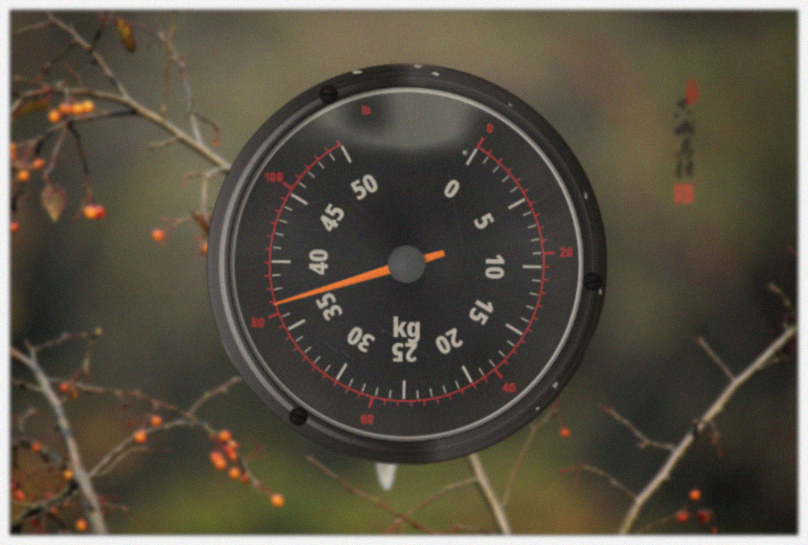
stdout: {"value": 37, "unit": "kg"}
